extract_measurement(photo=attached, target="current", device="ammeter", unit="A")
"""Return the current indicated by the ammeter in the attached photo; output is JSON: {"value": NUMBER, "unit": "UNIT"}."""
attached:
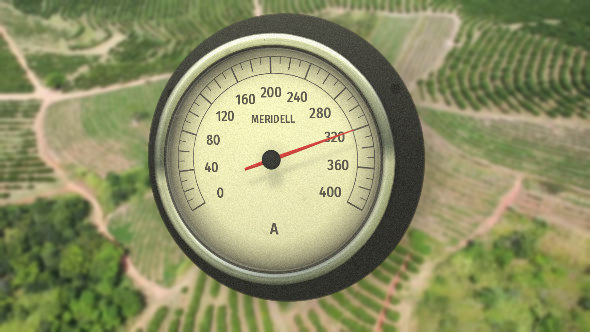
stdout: {"value": 320, "unit": "A"}
